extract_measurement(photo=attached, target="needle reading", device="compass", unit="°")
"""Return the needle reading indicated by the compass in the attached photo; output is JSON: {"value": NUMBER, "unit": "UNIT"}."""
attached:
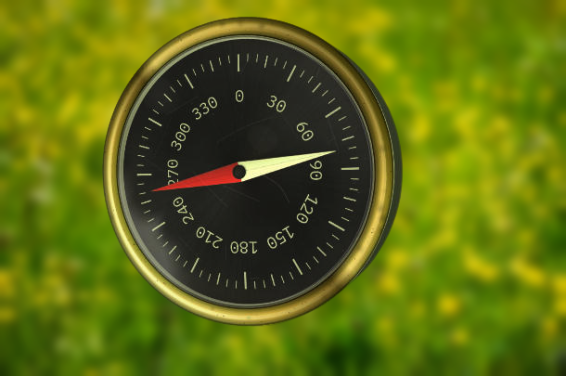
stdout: {"value": 260, "unit": "°"}
